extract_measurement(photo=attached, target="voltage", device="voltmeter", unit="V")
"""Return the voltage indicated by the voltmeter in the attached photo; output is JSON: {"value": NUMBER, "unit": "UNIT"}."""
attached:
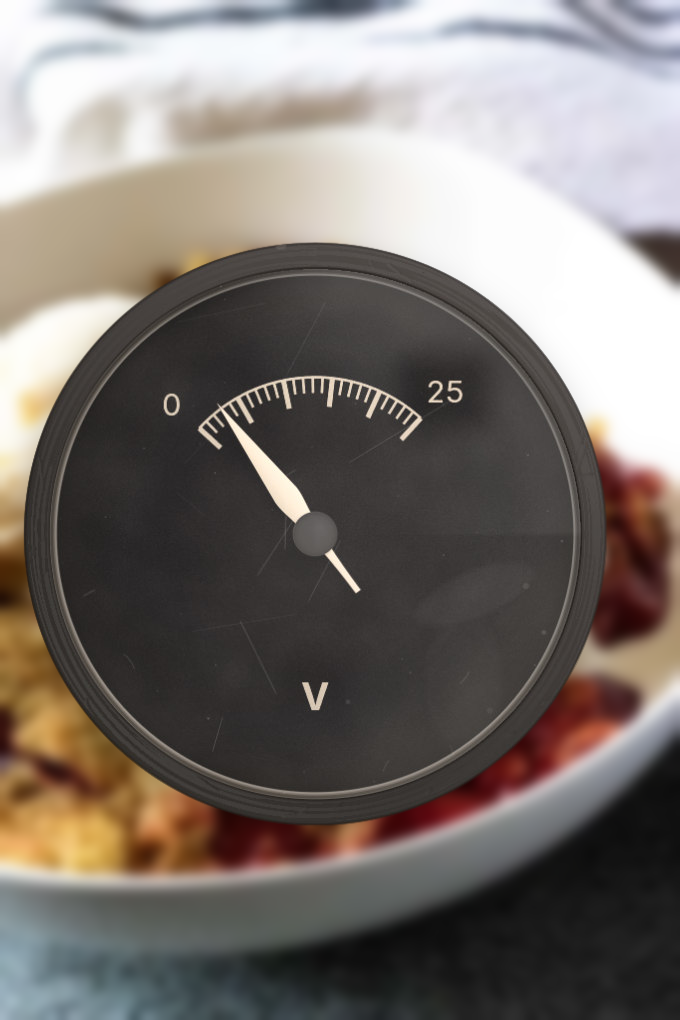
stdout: {"value": 3, "unit": "V"}
